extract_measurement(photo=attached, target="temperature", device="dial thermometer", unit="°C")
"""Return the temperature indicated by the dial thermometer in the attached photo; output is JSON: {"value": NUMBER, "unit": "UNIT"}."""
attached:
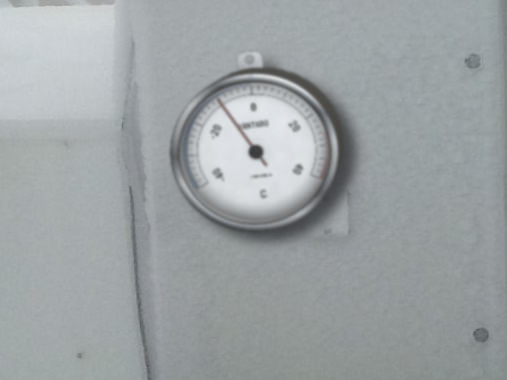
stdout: {"value": -10, "unit": "°C"}
